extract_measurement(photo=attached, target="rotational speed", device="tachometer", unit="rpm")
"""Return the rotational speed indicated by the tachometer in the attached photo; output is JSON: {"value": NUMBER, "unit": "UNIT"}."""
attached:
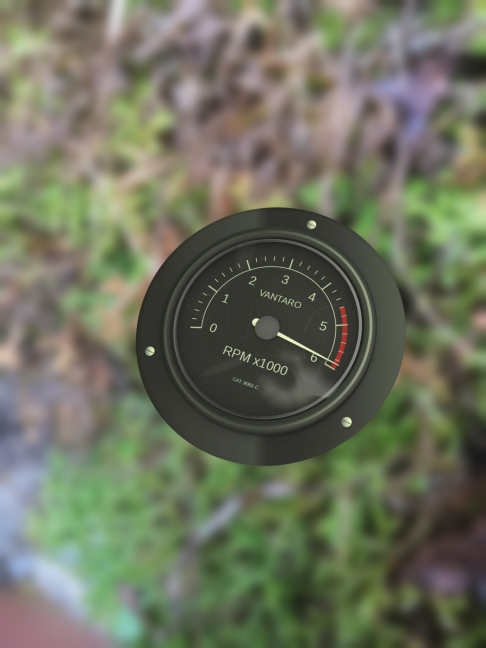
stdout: {"value": 5900, "unit": "rpm"}
